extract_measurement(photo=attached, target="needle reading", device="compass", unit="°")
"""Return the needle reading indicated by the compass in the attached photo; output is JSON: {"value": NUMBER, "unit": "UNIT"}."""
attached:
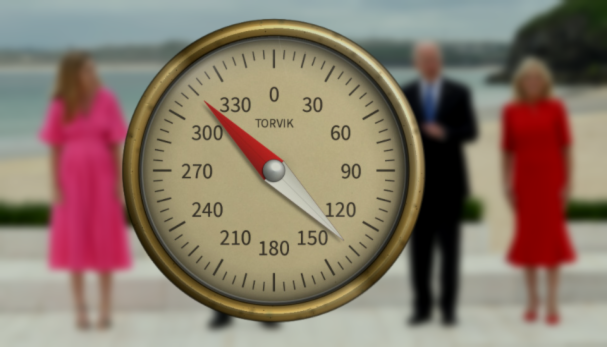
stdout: {"value": 315, "unit": "°"}
